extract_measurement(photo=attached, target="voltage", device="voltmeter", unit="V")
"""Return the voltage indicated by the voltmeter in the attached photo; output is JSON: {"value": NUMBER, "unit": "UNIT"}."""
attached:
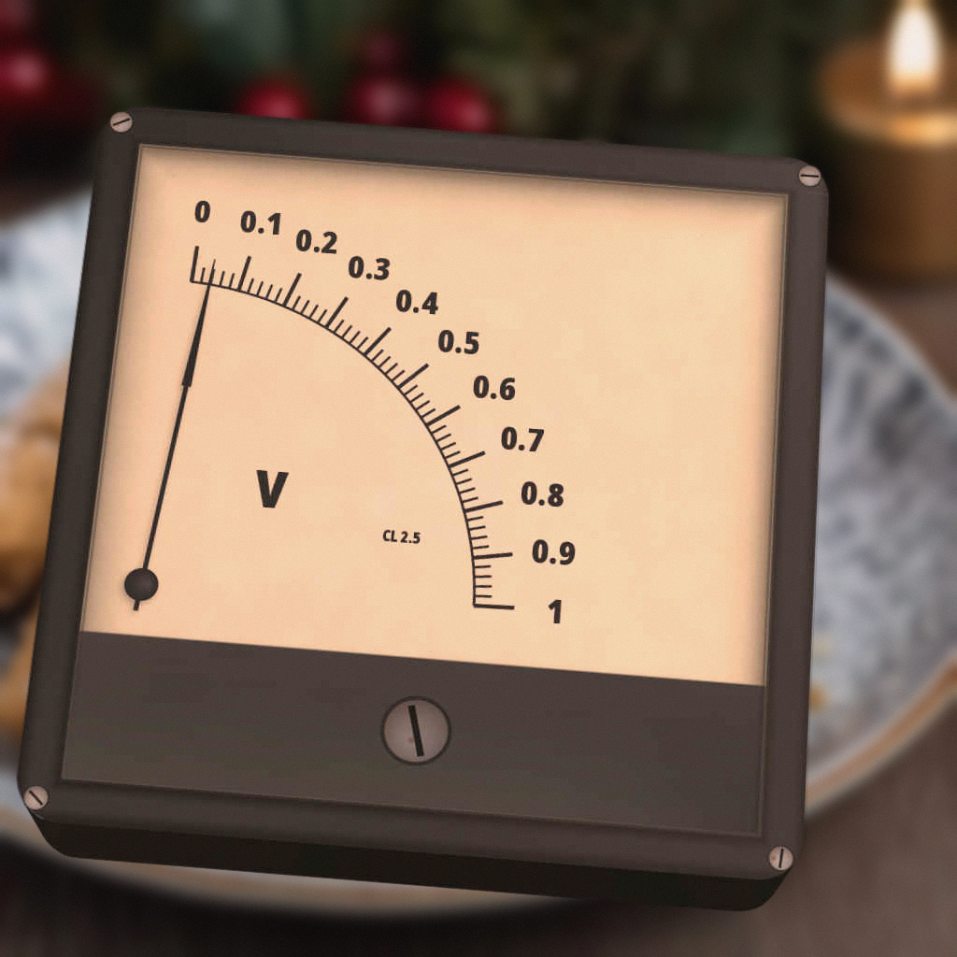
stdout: {"value": 0.04, "unit": "V"}
